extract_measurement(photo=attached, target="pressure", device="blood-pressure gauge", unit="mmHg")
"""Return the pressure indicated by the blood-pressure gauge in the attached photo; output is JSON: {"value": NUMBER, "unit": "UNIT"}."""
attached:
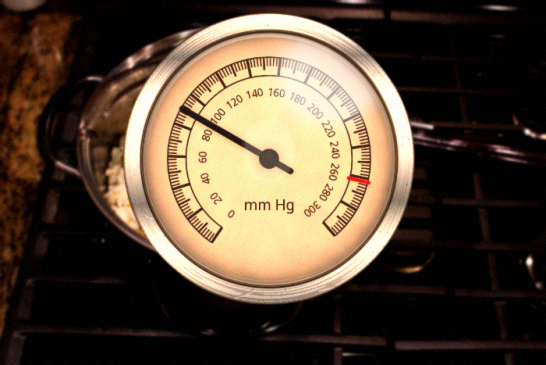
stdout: {"value": 90, "unit": "mmHg"}
